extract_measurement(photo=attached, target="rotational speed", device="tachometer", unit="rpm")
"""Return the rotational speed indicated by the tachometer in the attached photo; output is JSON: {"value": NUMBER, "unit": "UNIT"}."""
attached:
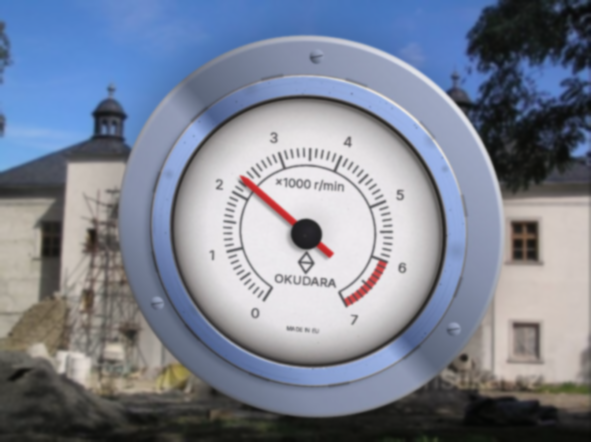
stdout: {"value": 2300, "unit": "rpm"}
